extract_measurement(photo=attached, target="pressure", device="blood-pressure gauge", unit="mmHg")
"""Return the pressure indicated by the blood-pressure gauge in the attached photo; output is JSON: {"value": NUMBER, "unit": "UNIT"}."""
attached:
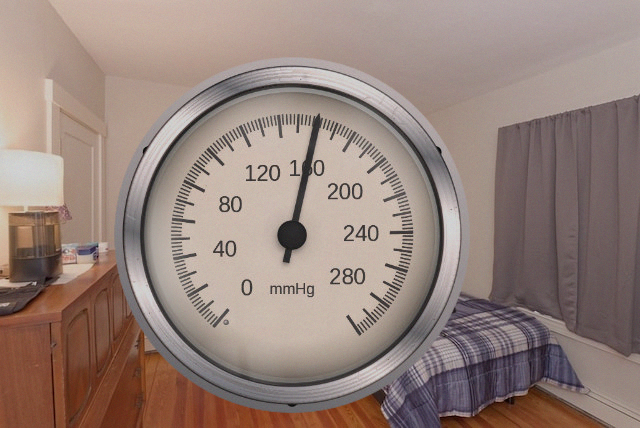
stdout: {"value": 160, "unit": "mmHg"}
